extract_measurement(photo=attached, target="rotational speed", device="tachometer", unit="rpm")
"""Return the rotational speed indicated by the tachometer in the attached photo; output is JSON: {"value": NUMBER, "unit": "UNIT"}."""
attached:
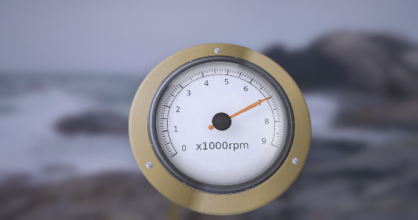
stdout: {"value": 7000, "unit": "rpm"}
